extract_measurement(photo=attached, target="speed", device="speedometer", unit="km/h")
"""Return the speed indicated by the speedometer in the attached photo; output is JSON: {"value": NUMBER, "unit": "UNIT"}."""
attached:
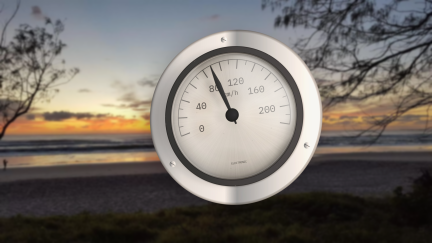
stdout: {"value": 90, "unit": "km/h"}
